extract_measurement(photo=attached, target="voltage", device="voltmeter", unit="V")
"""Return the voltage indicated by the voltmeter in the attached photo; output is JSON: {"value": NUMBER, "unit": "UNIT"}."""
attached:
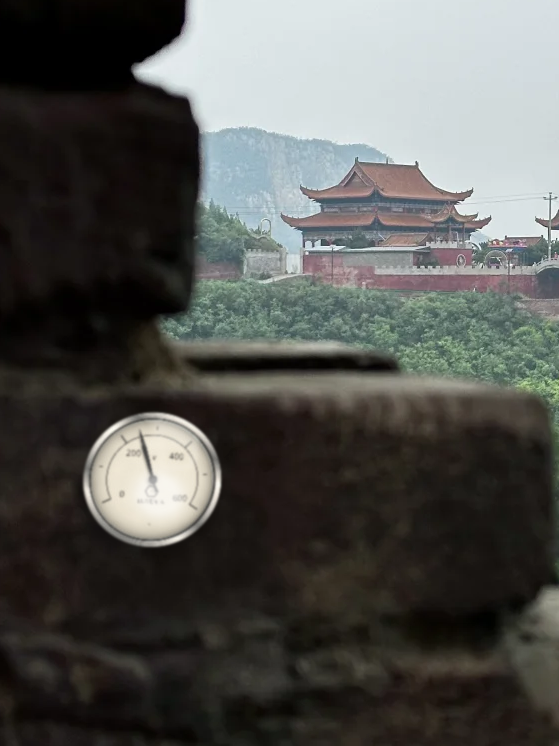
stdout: {"value": 250, "unit": "V"}
